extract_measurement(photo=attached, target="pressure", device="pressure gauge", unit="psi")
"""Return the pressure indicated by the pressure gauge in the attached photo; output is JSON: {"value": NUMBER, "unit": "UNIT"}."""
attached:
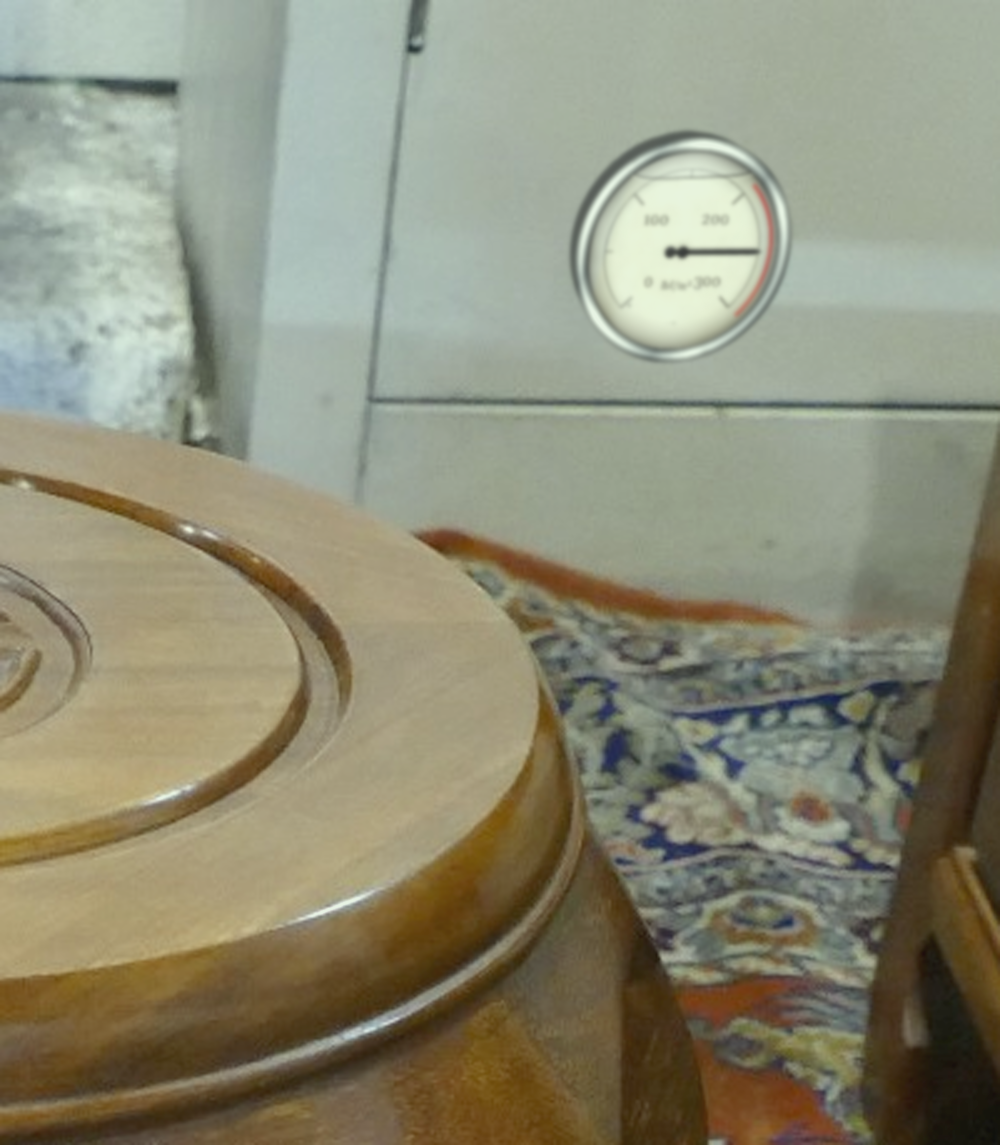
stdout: {"value": 250, "unit": "psi"}
